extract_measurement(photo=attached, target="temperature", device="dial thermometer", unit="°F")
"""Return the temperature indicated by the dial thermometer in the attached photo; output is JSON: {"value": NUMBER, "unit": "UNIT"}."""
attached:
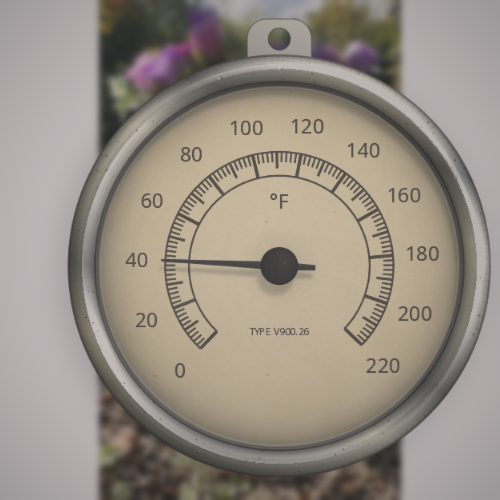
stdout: {"value": 40, "unit": "°F"}
